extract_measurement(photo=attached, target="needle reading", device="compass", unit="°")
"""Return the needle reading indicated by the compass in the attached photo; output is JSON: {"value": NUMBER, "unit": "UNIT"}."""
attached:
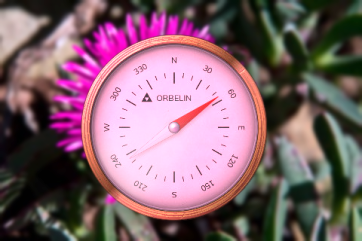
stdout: {"value": 55, "unit": "°"}
